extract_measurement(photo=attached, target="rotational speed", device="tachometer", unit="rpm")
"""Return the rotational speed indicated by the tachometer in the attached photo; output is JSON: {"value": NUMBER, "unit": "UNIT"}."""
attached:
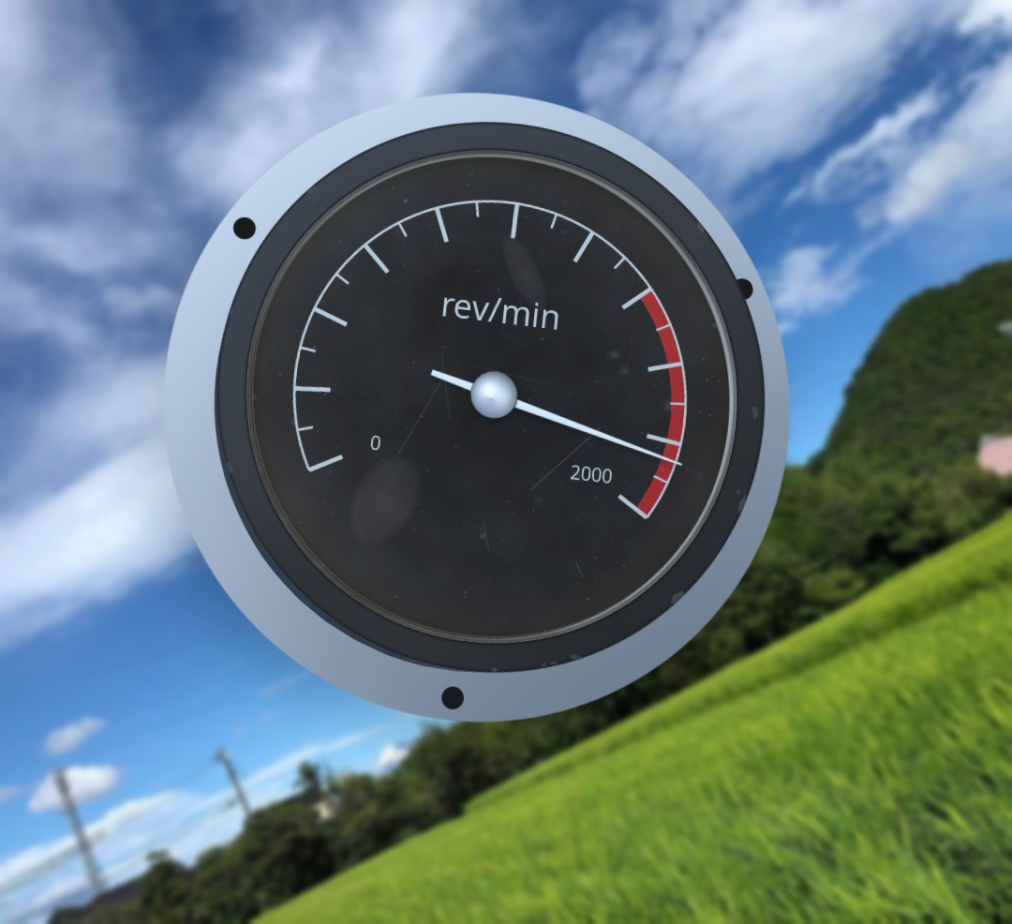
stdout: {"value": 1850, "unit": "rpm"}
